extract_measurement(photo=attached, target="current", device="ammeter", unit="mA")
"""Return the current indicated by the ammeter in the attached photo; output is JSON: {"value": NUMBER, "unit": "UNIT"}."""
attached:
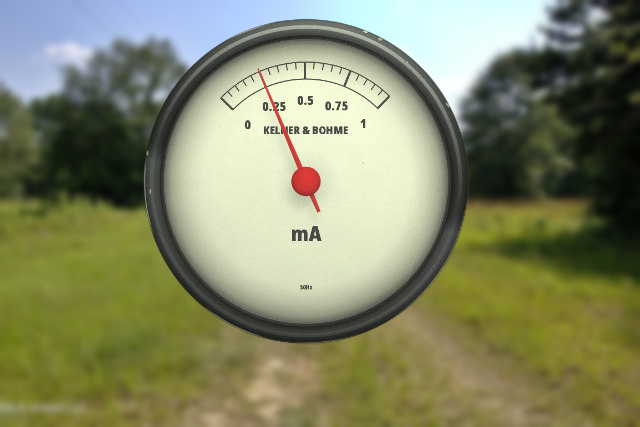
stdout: {"value": 0.25, "unit": "mA"}
